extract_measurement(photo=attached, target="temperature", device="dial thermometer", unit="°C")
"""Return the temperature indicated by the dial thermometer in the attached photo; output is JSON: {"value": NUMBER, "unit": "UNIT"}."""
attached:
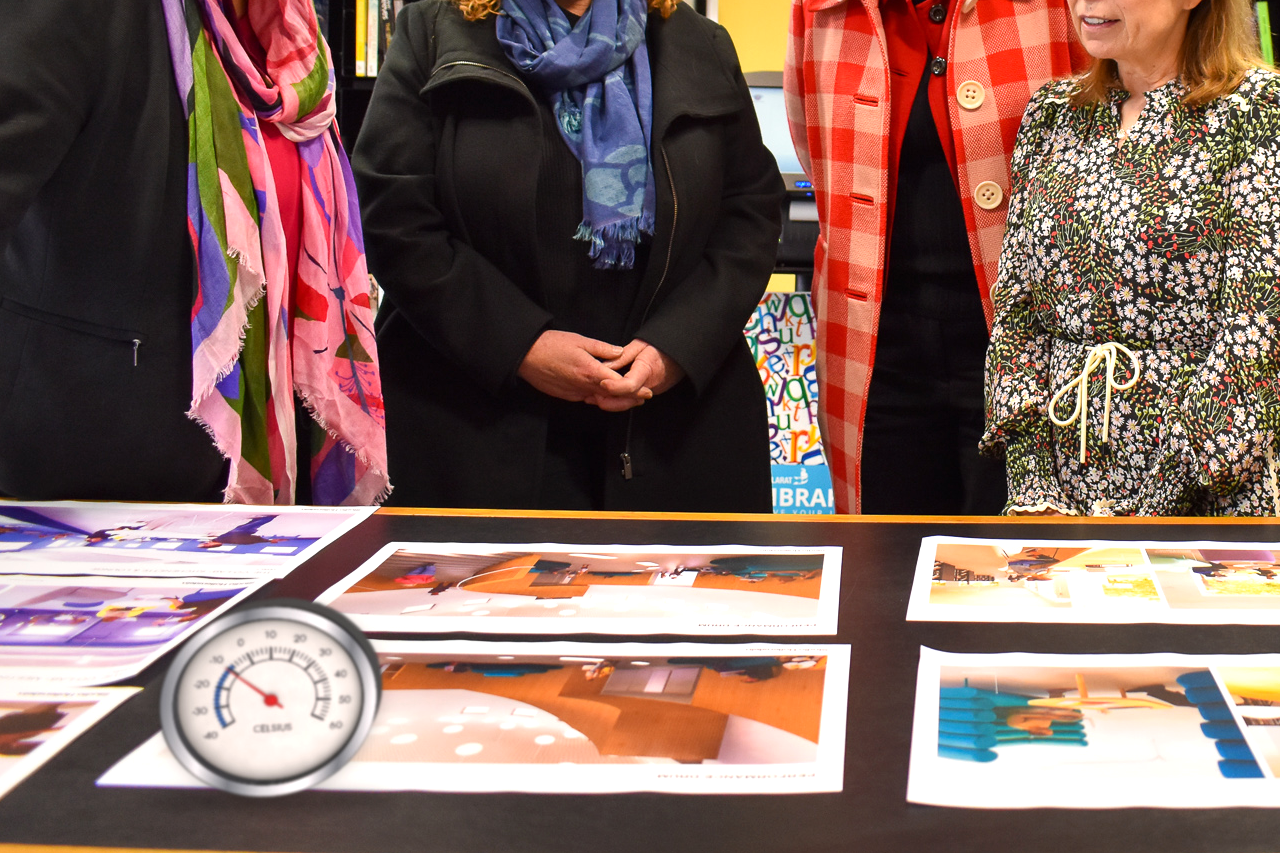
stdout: {"value": -10, "unit": "°C"}
